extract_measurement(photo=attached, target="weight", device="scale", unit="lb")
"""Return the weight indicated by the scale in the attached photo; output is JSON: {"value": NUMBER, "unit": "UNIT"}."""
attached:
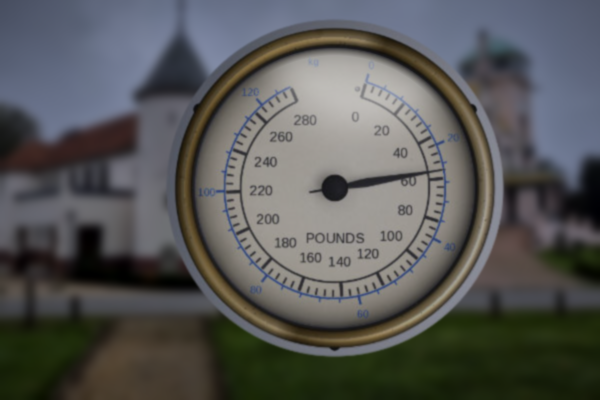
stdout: {"value": 56, "unit": "lb"}
